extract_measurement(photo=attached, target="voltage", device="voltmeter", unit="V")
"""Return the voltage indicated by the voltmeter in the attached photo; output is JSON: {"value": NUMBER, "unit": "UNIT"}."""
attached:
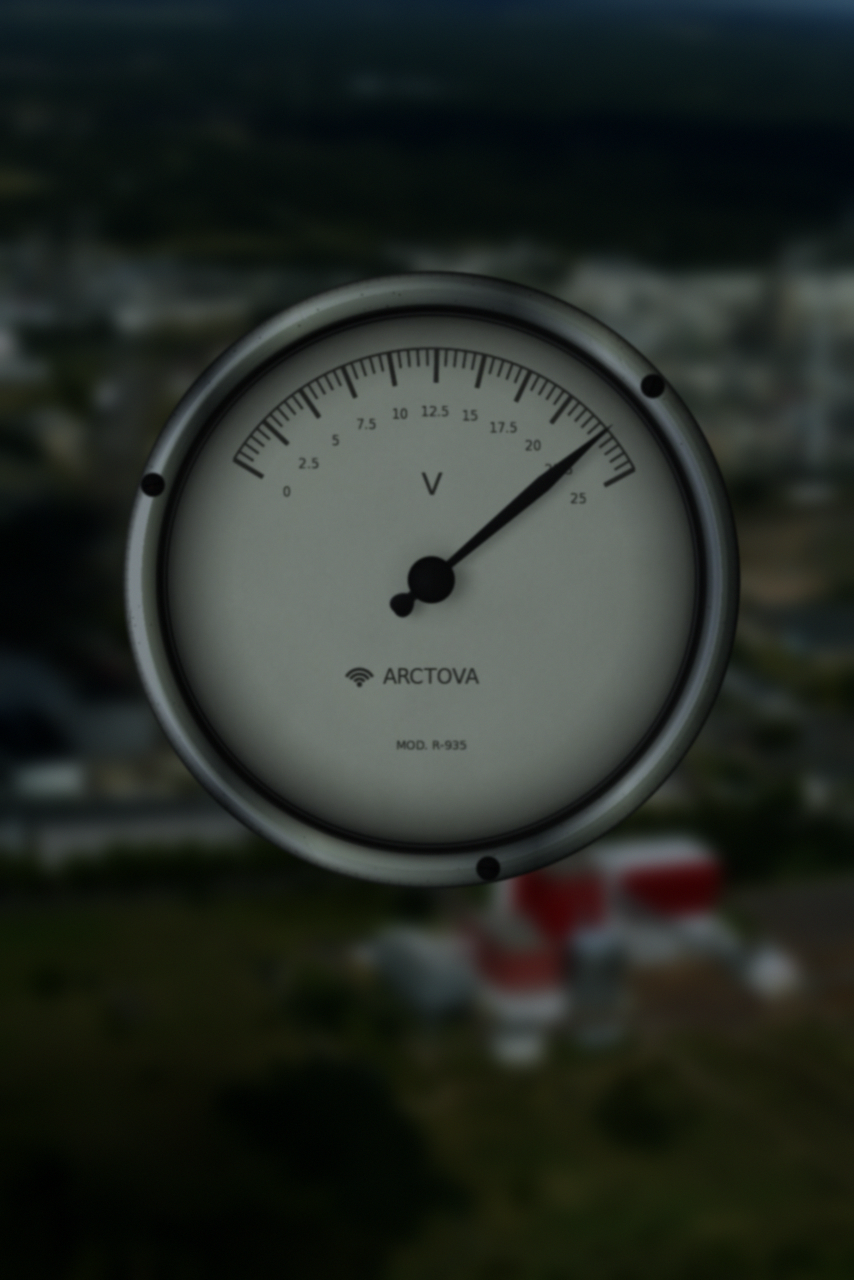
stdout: {"value": 22.5, "unit": "V"}
